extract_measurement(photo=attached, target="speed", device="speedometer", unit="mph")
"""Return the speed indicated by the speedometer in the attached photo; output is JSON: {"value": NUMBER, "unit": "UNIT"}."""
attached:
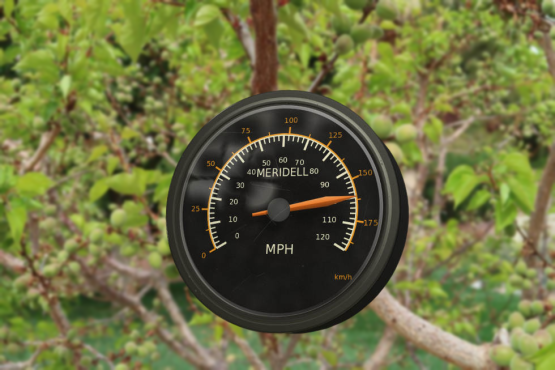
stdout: {"value": 100, "unit": "mph"}
